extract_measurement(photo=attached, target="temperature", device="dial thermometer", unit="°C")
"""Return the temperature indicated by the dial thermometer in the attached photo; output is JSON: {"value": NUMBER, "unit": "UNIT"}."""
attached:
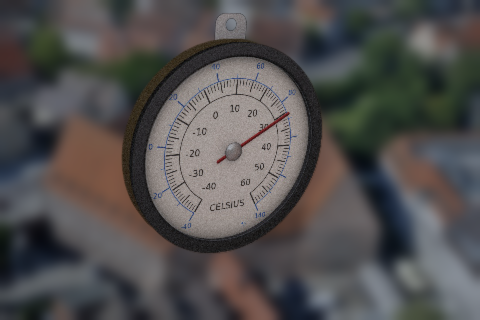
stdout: {"value": 30, "unit": "°C"}
